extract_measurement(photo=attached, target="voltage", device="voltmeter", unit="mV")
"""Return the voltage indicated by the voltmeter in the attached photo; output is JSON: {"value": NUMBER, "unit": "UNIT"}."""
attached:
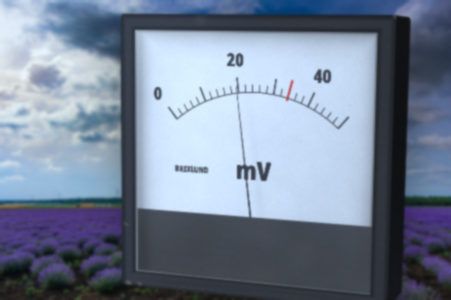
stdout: {"value": 20, "unit": "mV"}
